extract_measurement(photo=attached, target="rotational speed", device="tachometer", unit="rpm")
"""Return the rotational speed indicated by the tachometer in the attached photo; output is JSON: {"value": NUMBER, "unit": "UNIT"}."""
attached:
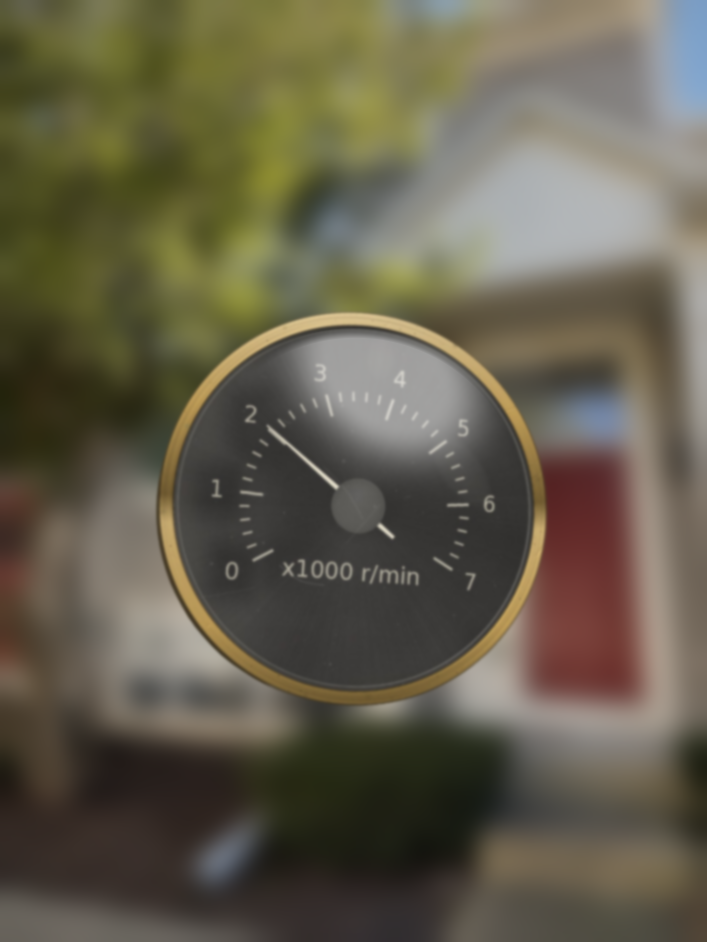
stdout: {"value": 2000, "unit": "rpm"}
